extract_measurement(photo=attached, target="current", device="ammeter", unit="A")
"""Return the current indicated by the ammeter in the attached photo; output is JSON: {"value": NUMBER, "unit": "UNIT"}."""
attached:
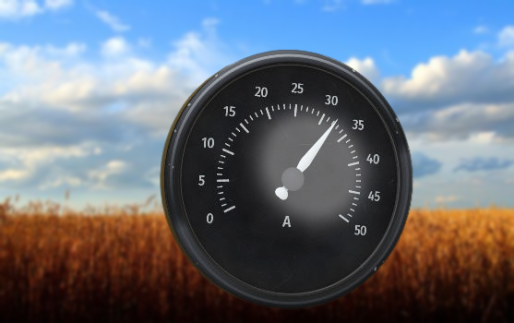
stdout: {"value": 32, "unit": "A"}
